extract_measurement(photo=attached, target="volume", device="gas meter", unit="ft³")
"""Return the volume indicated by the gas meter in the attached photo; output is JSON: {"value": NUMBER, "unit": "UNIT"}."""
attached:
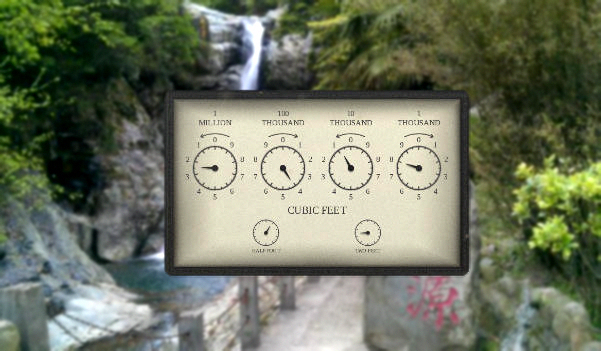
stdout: {"value": 240800, "unit": "ft³"}
